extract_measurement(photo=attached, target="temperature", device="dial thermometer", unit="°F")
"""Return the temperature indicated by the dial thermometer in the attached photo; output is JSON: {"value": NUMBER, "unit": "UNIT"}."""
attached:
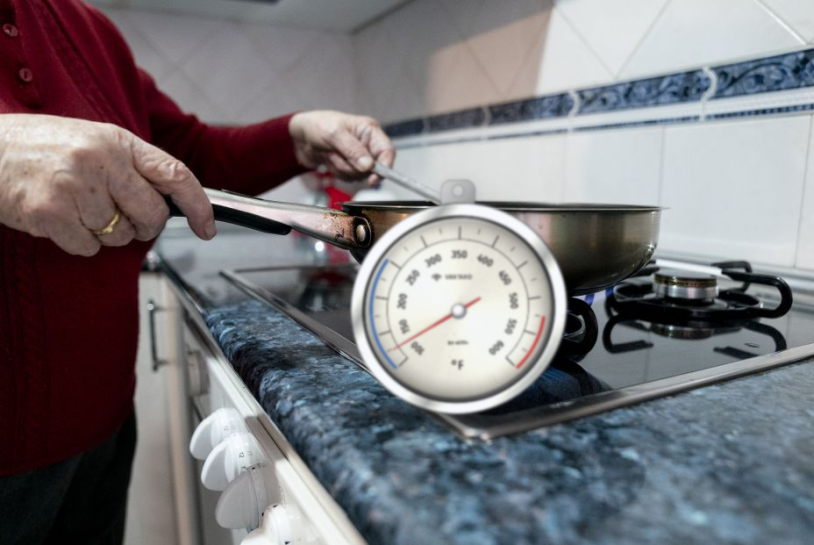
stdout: {"value": 125, "unit": "°F"}
